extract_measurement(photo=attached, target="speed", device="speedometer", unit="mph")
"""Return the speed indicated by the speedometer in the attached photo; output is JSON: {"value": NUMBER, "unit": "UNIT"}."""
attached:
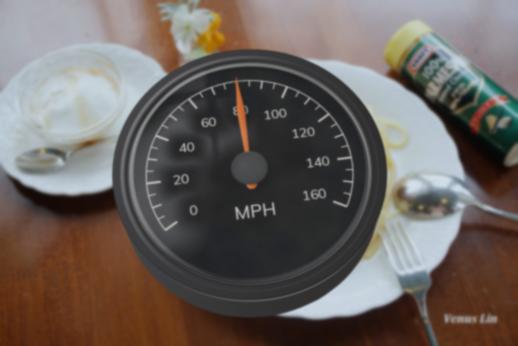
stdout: {"value": 80, "unit": "mph"}
